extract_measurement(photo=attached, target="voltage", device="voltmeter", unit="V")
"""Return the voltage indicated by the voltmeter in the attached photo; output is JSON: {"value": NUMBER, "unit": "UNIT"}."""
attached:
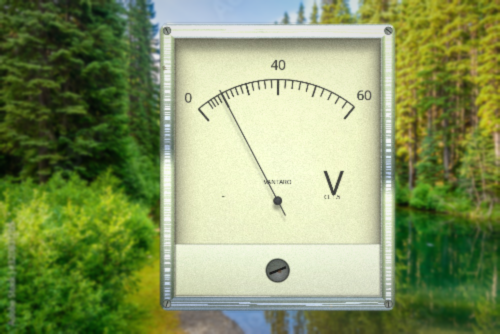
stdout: {"value": 20, "unit": "V"}
